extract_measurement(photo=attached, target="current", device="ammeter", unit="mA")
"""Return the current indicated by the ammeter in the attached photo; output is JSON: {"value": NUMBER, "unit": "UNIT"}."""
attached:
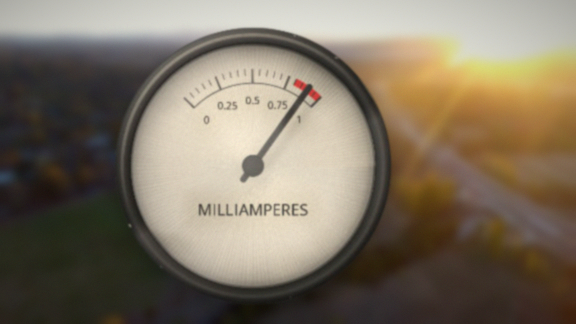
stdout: {"value": 0.9, "unit": "mA"}
